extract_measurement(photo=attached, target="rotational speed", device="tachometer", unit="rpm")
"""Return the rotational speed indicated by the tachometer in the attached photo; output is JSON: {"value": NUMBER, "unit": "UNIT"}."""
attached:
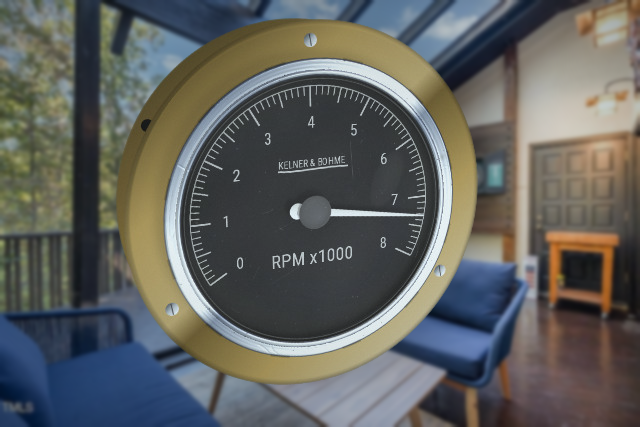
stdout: {"value": 7300, "unit": "rpm"}
